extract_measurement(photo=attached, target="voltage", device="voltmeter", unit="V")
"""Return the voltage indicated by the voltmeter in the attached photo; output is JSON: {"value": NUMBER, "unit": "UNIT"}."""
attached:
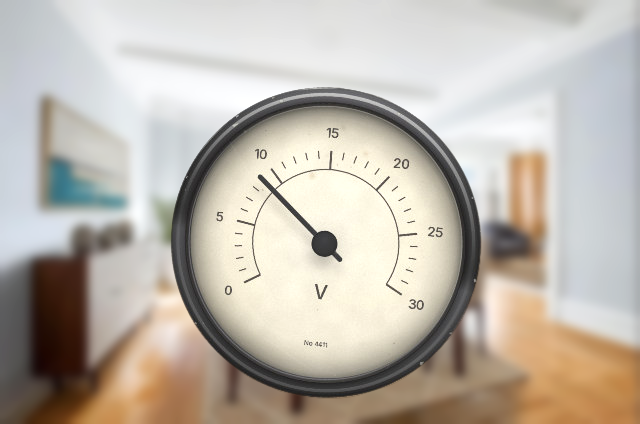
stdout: {"value": 9, "unit": "V"}
